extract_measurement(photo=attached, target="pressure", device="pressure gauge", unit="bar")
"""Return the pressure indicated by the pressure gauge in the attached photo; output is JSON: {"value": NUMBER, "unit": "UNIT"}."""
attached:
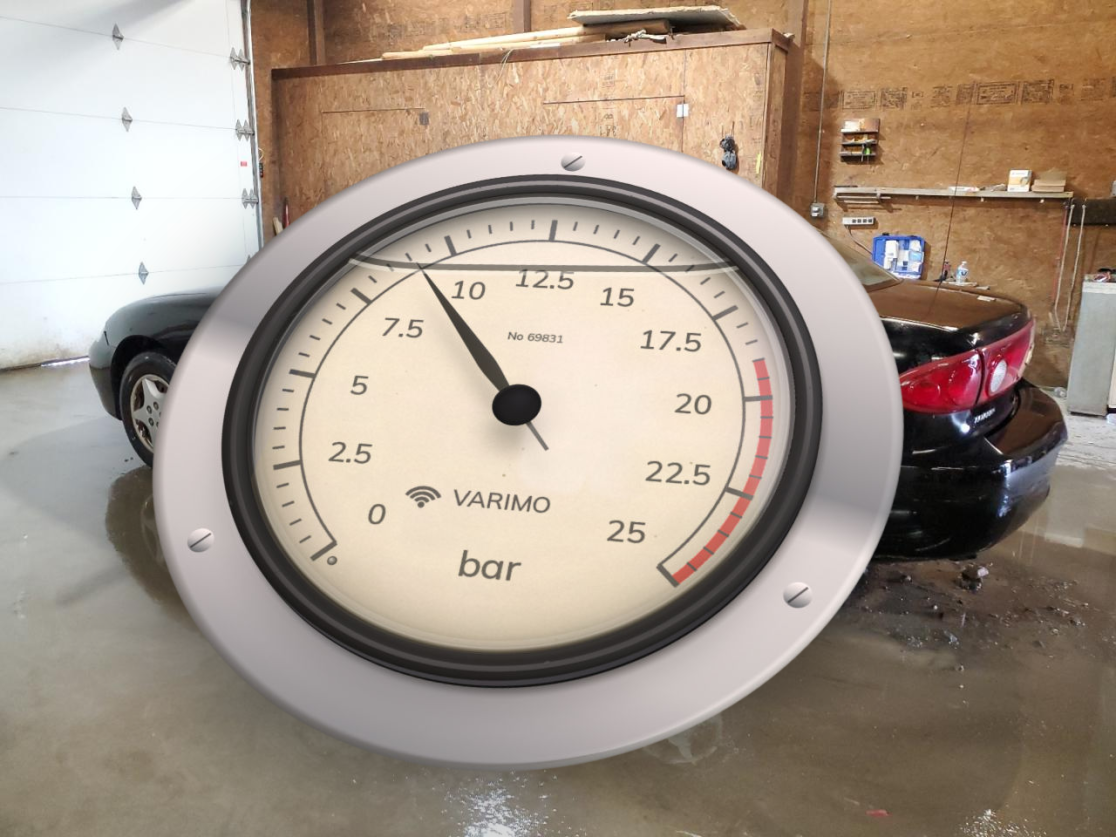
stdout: {"value": 9, "unit": "bar"}
